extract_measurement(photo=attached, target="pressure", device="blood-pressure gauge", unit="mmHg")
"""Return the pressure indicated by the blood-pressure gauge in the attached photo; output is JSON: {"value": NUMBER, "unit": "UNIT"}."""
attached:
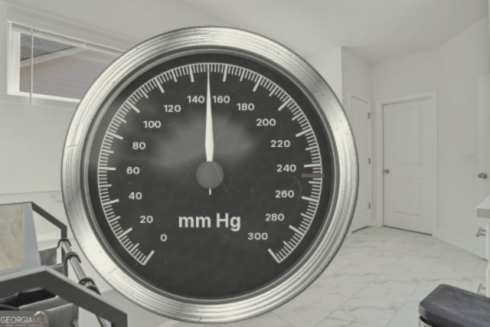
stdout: {"value": 150, "unit": "mmHg"}
